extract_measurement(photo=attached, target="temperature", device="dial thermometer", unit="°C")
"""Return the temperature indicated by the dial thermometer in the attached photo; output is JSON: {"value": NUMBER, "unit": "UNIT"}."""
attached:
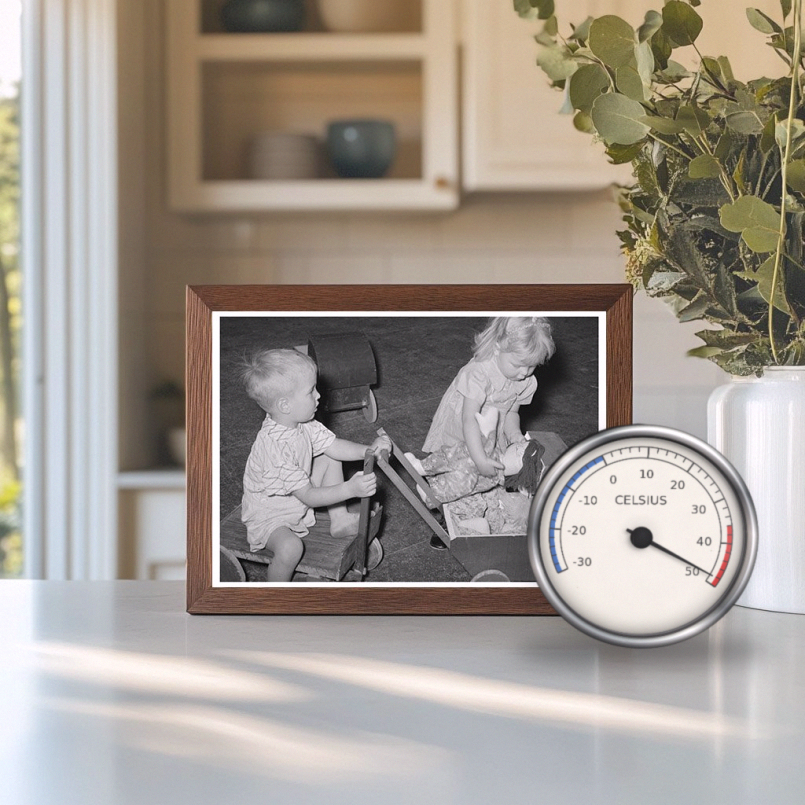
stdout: {"value": 48, "unit": "°C"}
